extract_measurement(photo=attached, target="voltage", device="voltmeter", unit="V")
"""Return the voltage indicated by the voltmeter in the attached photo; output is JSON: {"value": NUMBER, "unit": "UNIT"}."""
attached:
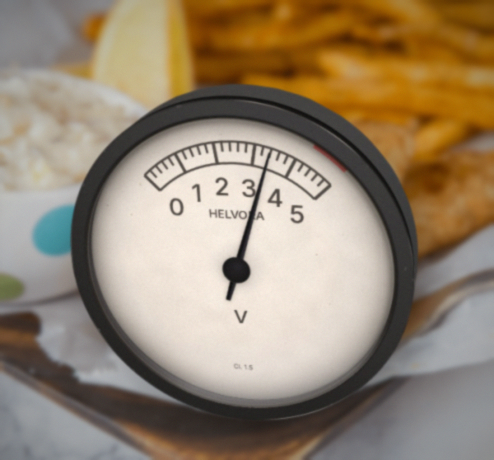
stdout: {"value": 3.4, "unit": "V"}
